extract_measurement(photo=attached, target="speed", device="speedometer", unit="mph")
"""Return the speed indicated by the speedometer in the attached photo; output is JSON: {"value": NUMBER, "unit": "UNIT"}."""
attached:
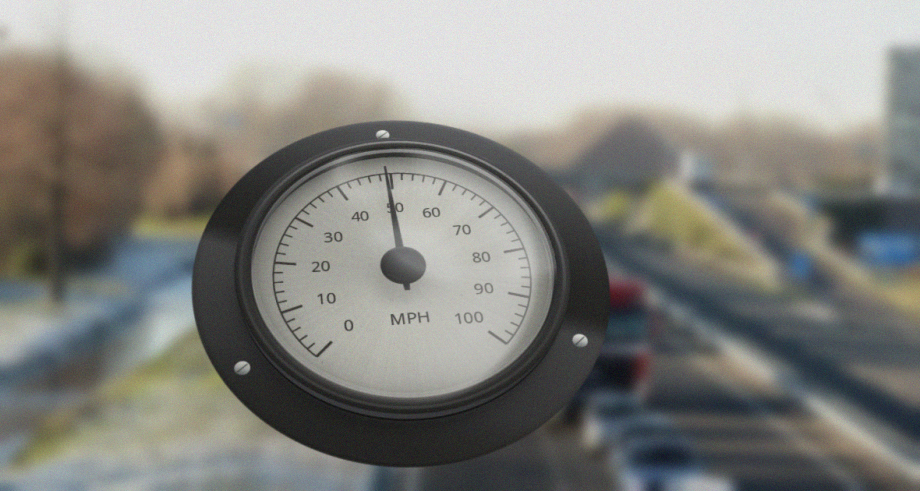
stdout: {"value": 49, "unit": "mph"}
